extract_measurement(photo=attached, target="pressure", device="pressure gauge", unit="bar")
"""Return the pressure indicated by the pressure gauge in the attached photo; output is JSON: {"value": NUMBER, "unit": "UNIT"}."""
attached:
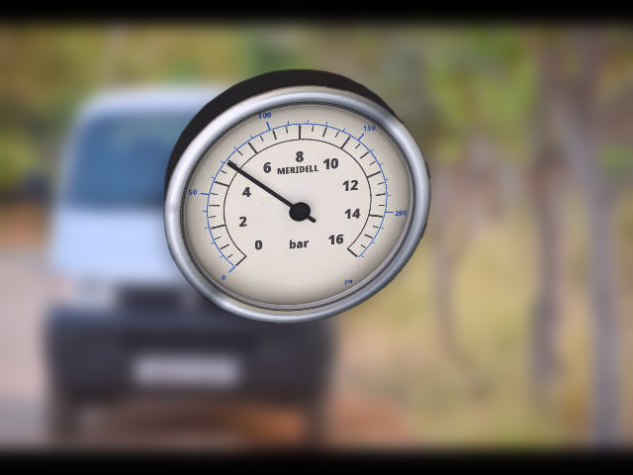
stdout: {"value": 5, "unit": "bar"}
